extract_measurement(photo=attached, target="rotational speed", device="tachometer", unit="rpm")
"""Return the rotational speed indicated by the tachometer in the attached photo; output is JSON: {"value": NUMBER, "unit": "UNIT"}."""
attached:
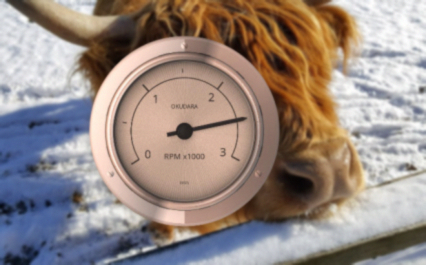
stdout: {"value": 2500, "unit": "rpm"}
